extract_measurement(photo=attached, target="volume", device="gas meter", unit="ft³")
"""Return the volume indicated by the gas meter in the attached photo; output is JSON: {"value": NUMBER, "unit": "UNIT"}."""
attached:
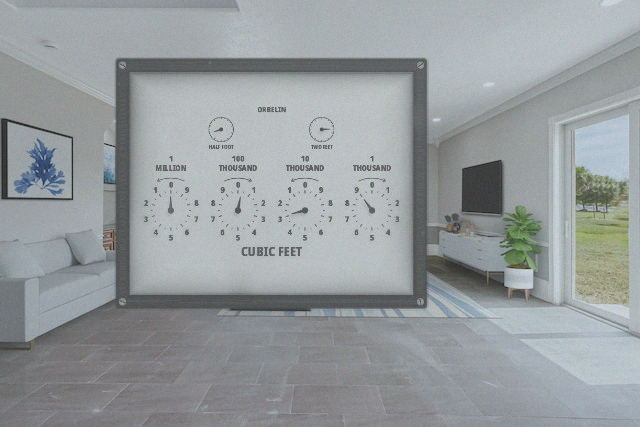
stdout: {"value": 2900, "unit": "ft³"}
